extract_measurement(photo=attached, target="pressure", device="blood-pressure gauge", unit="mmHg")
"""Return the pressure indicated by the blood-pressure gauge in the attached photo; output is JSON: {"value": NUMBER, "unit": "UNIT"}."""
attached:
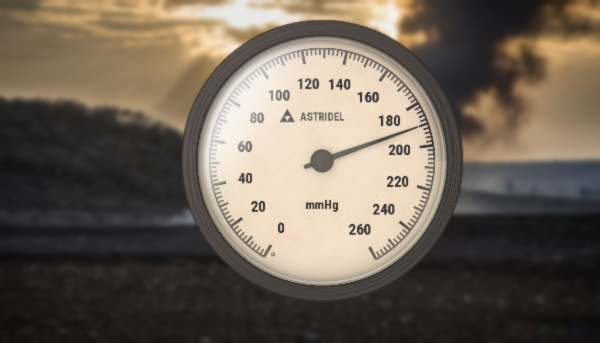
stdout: {"value": 190, "unit": "mmHg"}
